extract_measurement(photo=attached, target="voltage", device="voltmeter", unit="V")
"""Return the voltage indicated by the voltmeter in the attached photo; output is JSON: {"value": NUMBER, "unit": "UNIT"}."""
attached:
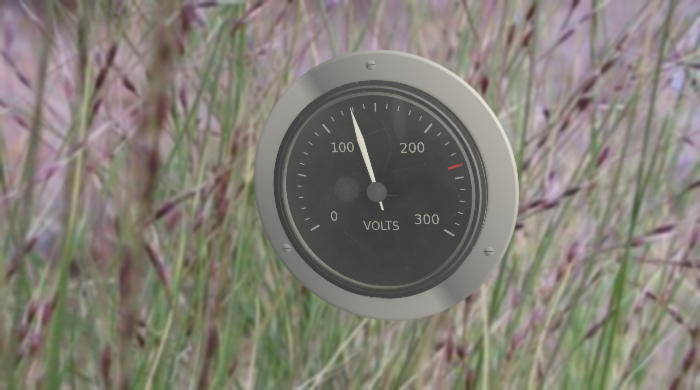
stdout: {"value": 130, "unit": "V"}
